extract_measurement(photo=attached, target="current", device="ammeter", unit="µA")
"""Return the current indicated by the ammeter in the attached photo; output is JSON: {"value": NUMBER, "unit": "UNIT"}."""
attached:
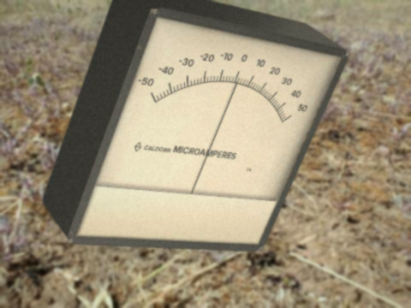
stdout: {"value": 0, "unit": "µA"}
